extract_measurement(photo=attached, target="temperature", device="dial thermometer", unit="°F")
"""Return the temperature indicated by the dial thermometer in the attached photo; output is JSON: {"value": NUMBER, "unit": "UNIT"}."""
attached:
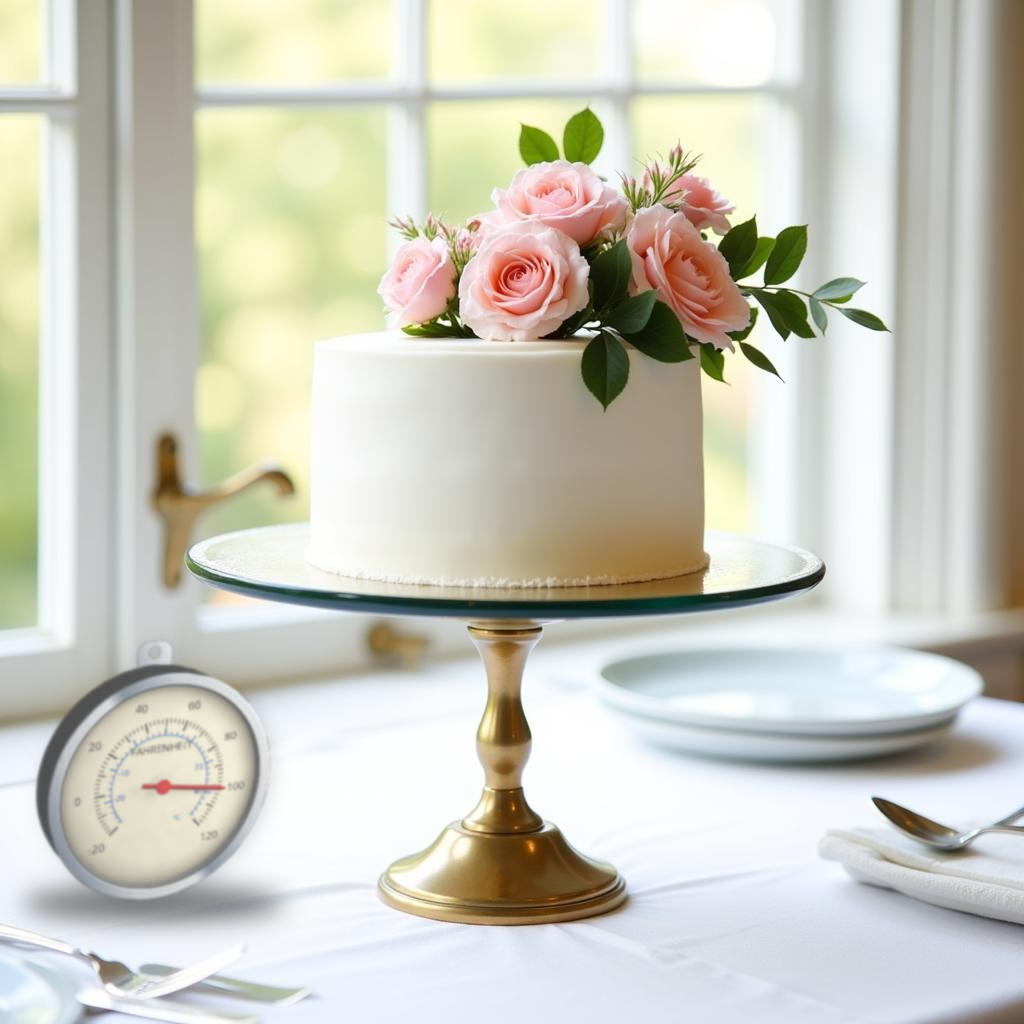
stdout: {"value": 100, "unit": "°F"}
